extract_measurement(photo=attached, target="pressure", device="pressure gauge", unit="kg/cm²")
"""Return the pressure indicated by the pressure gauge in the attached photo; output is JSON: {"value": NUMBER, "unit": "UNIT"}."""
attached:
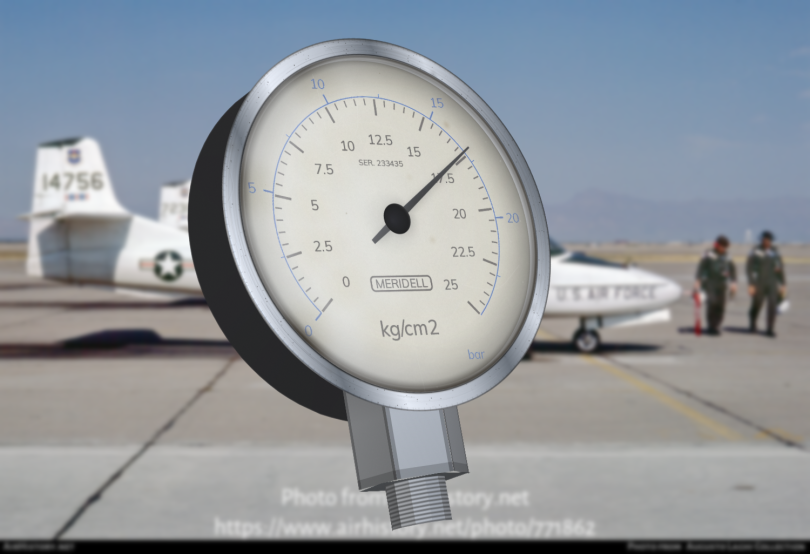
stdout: {"value": 17.25, "unit": "kg/cm²"}
